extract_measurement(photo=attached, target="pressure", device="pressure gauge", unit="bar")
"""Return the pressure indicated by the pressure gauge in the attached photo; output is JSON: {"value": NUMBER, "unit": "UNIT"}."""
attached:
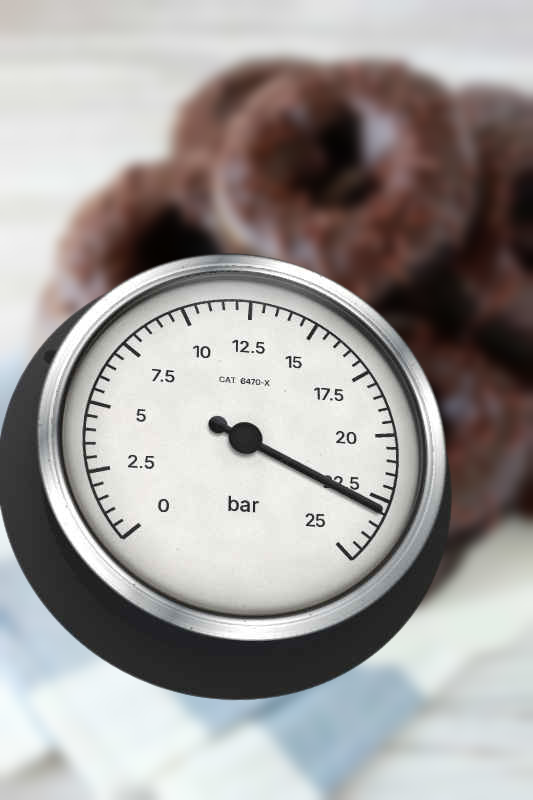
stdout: {"value": 23, "unit": "bar"}
